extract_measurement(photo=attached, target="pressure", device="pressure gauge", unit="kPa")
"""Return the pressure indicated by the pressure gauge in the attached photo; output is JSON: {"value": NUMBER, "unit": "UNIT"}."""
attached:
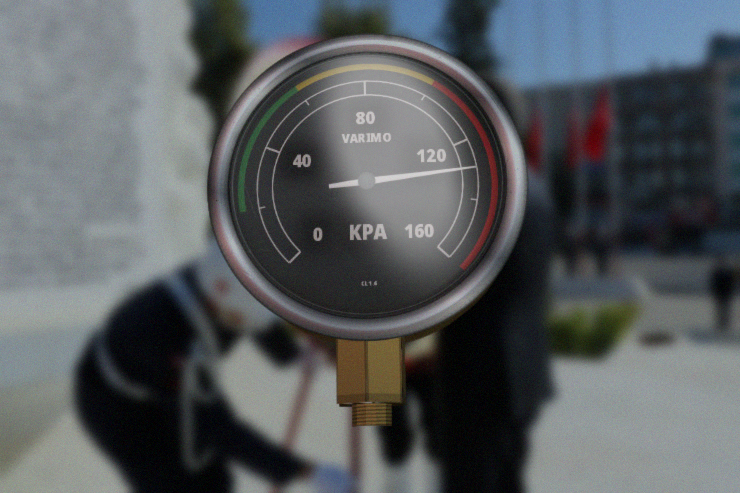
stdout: {"value": 130, "unit": "kPa"}
